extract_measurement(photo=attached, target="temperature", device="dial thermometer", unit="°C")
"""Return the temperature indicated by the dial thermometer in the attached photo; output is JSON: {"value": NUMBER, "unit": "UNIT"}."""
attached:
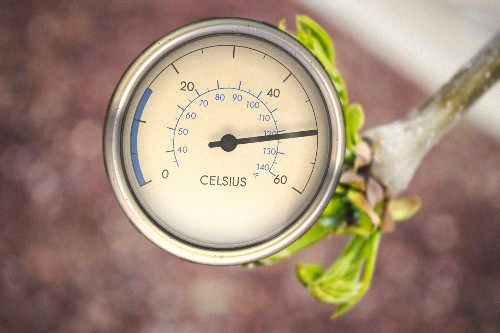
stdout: {"value": 50, "unit": "°C"}
